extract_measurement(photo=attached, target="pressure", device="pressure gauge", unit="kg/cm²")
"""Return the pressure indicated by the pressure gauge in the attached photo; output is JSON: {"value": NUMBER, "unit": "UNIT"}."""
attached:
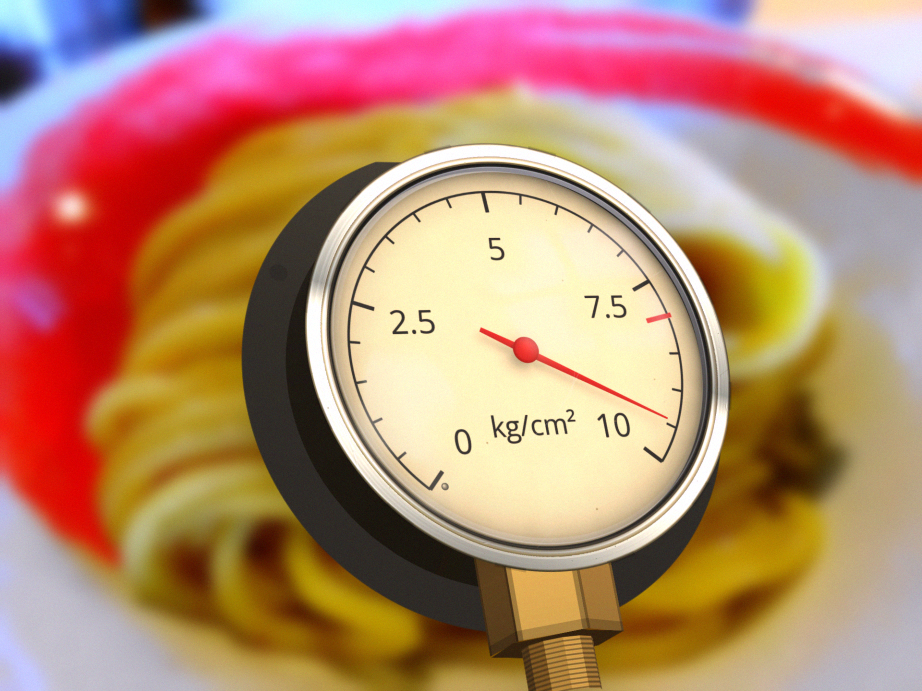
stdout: {"value": 9.5, "unit": "kg/cm²"}
